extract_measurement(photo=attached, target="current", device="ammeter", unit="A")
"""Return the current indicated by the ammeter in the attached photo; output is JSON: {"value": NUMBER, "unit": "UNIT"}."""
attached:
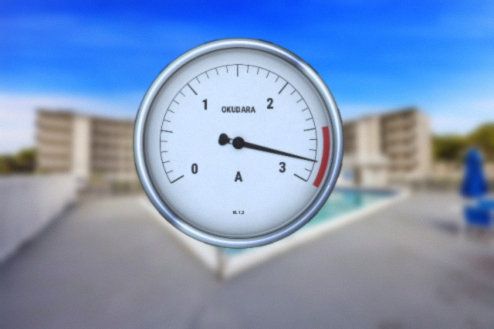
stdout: {"value": 2.8, "unit": "A"}
